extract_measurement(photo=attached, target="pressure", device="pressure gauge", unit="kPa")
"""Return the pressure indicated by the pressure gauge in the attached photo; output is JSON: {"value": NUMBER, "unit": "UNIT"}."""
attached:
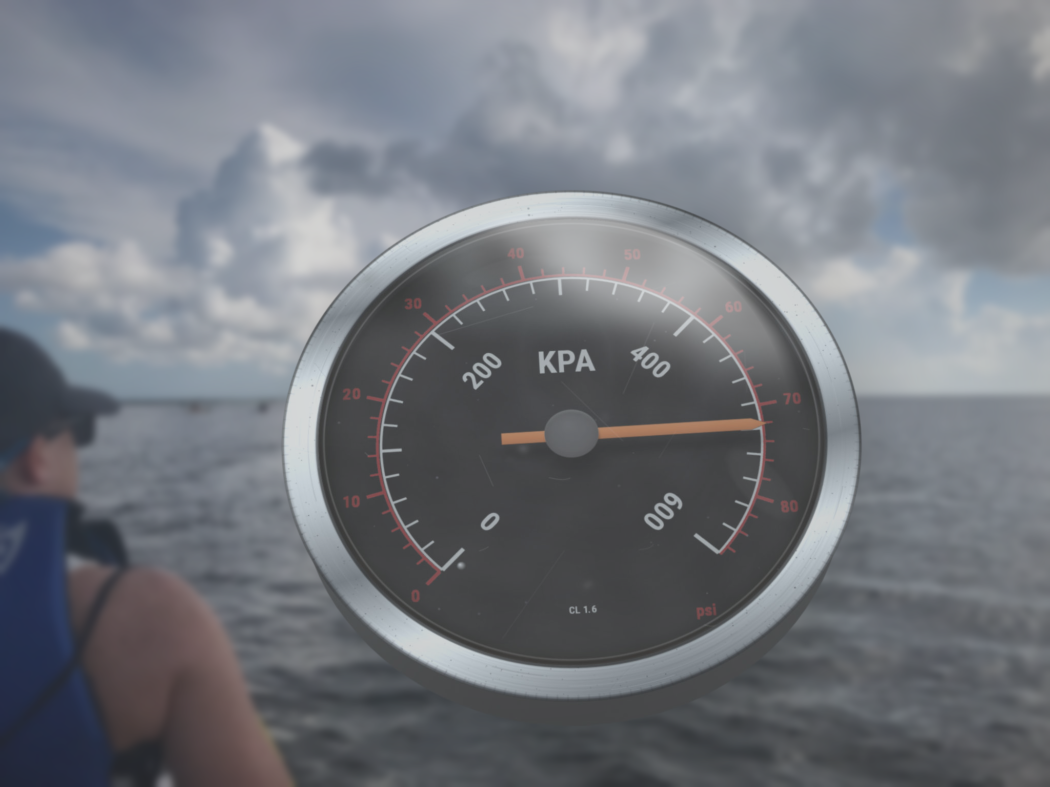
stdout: {"value": 500, "unit": "kPa"}
